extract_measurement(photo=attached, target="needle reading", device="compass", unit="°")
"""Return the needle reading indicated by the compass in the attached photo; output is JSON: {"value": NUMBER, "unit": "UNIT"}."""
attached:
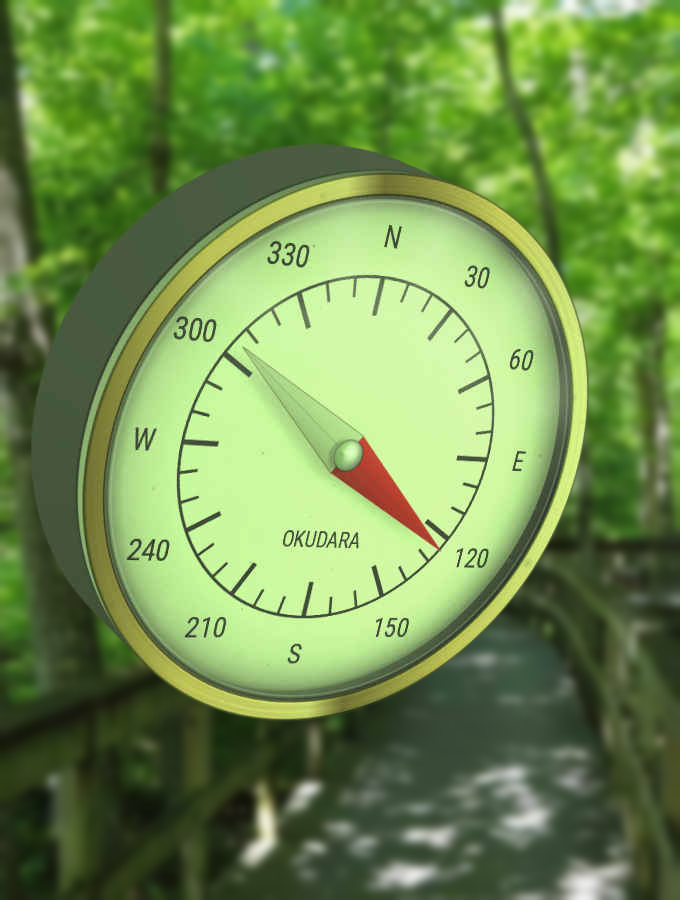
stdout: {"value": 125, "unit": "°"}
